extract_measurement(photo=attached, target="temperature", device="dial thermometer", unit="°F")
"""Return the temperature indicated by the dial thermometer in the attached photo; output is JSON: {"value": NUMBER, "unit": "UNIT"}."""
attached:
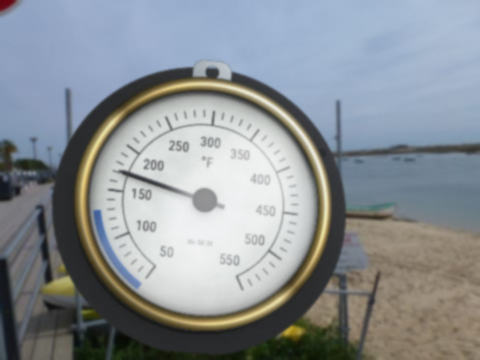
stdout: {"value": 170, "unit": "°F"}
